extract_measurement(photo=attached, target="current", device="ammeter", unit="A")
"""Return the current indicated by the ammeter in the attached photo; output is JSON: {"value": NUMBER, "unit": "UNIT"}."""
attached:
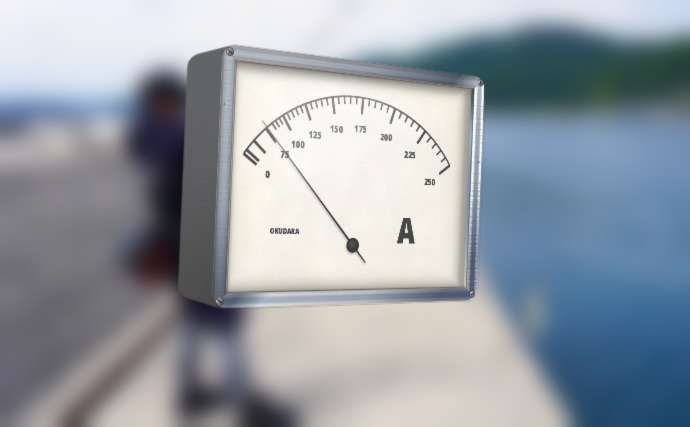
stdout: {"value": 75, "unit": "A"}
